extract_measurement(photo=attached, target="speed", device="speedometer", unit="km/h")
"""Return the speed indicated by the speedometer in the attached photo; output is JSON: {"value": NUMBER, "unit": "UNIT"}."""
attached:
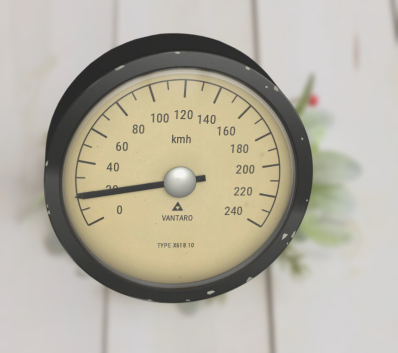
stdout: {"value": 20, "unit": "km/h"}
